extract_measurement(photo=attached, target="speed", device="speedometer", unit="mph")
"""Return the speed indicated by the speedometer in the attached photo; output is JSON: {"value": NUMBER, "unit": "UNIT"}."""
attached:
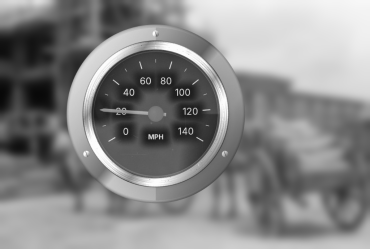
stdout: {"value": 20, "unit": "mph"}
